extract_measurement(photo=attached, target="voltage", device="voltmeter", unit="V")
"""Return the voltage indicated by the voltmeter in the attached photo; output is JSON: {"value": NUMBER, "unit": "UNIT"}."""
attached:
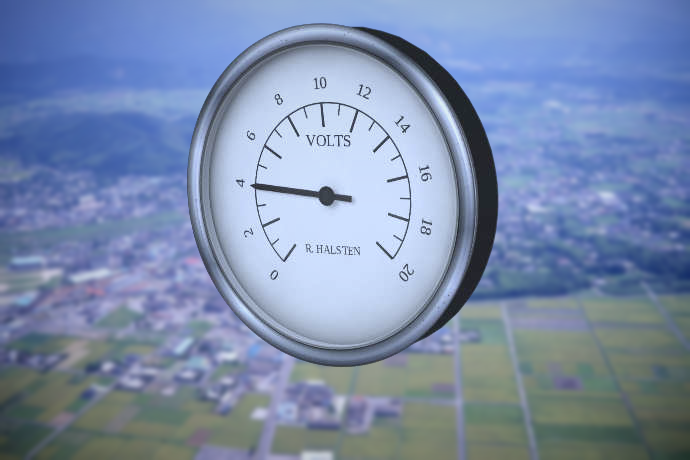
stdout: {"value": 4, "unit": "V"}
